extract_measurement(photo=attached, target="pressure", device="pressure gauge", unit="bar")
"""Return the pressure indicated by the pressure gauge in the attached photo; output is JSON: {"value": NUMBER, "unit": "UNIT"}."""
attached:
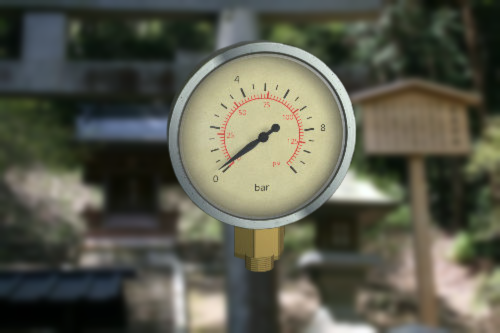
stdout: {"value": 0.25, "unit": "bar"}
